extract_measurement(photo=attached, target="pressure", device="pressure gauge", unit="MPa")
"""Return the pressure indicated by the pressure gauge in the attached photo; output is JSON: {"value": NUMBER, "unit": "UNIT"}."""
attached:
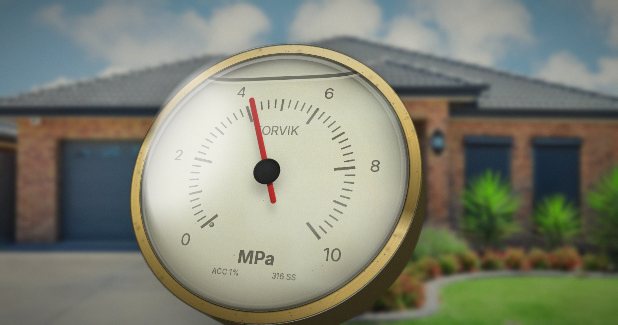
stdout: {"value": 4.2, "unit": "MPa"}
